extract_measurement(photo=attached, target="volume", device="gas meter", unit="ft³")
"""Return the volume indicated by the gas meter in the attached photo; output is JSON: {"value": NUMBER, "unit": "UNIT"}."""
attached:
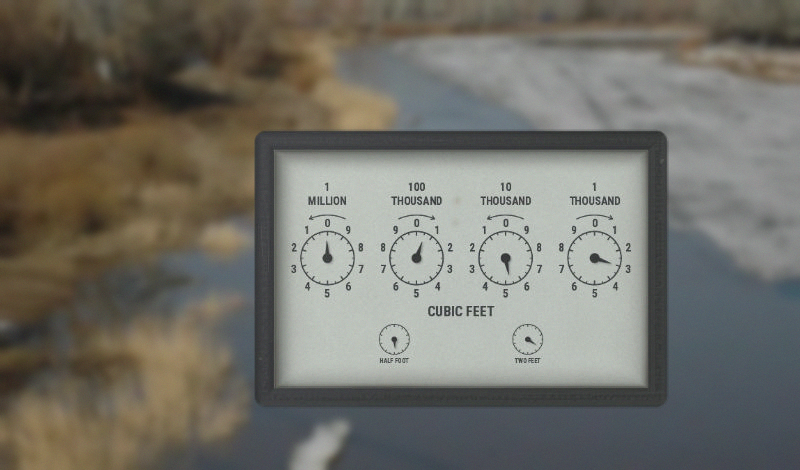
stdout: {"value": 5300, "unit": "ft³"}
